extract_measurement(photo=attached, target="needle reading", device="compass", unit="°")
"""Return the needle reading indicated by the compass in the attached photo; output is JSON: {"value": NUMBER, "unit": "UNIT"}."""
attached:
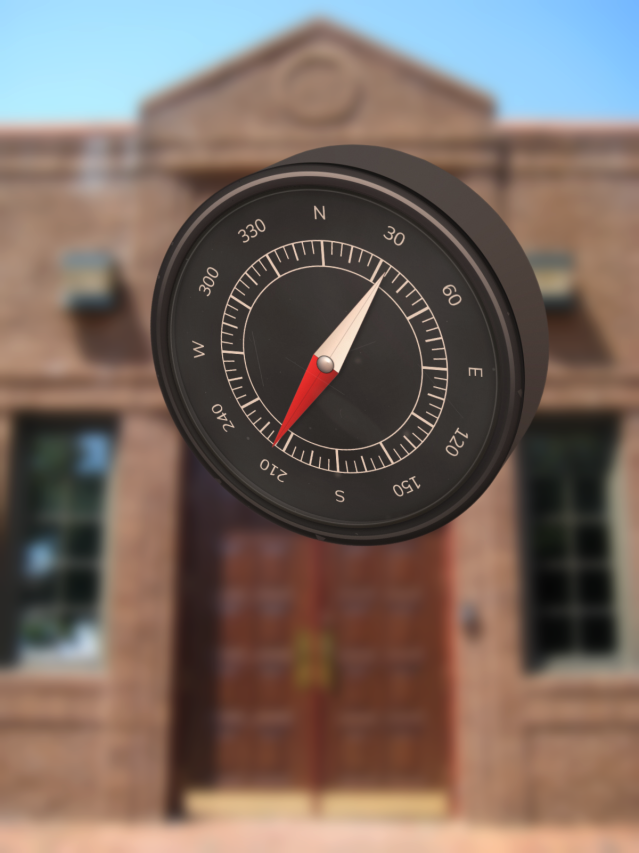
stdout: {"value": 215, "unit": "°"}
